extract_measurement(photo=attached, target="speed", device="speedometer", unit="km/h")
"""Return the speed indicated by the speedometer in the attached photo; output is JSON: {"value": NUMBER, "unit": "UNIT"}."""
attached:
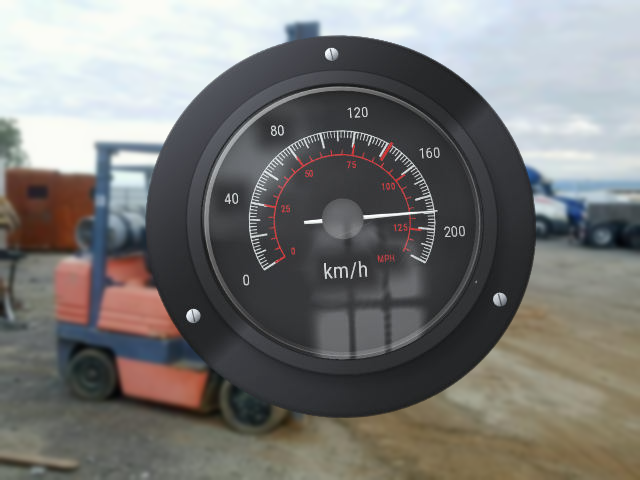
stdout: {"value": 190, "unit": "km/h"}
